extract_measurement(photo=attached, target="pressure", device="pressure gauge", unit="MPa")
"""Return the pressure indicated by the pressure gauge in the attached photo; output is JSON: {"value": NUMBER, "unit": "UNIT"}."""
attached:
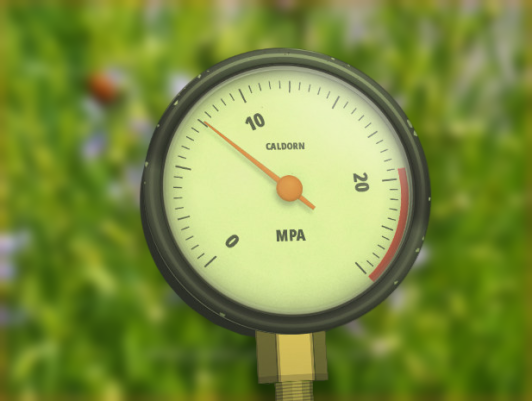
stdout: {"value": 7.5, "unit": "MPa"}
